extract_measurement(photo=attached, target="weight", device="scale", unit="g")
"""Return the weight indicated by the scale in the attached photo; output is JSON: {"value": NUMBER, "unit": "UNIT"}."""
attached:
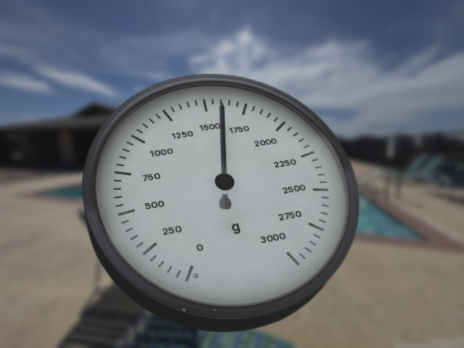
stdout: {"value": 1600, "unit": "g"}
